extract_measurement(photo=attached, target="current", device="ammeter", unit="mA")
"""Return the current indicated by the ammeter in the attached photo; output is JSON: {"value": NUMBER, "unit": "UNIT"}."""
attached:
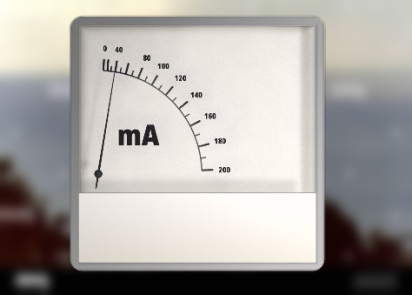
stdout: {"value": 40, "unit": "mA"}
